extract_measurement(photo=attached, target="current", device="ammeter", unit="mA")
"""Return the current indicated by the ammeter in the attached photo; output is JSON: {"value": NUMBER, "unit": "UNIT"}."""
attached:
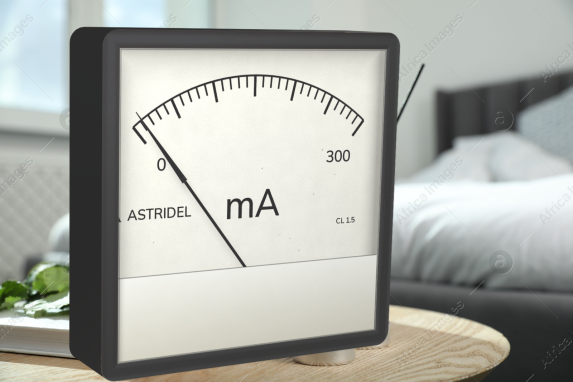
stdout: {"value": 10, "unit": "mA"}
